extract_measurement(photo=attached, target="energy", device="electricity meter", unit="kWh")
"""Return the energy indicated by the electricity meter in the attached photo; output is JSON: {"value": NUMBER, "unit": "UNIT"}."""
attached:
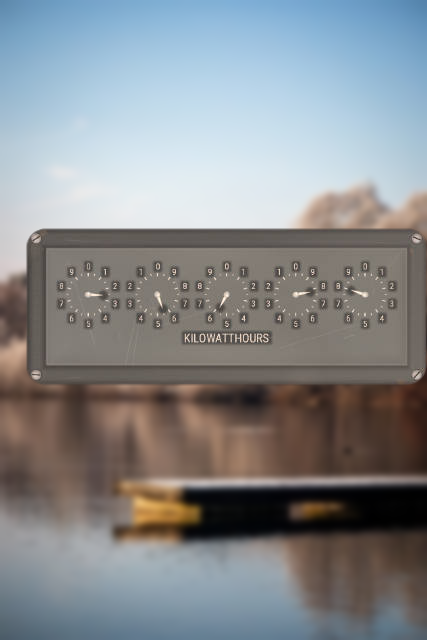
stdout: {"value": 25578, "unit": "kWh"}
